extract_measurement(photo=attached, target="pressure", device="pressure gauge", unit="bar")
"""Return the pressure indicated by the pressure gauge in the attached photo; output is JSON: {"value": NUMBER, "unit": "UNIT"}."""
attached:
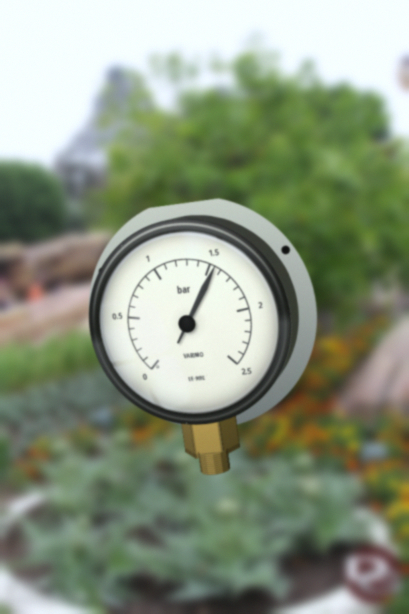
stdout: {"value": 1.55, "unit": "bar"}
